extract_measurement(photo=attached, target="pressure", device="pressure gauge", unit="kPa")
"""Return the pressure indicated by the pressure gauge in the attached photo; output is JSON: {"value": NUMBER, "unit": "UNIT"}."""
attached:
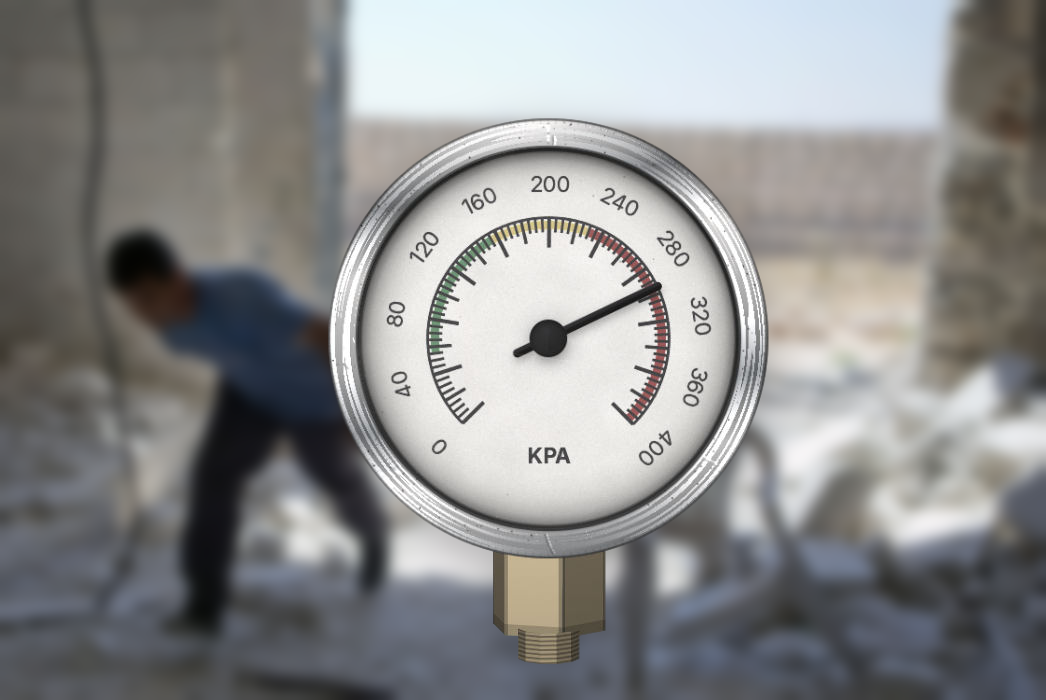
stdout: {"value": 295, "unit": "kPa"}
